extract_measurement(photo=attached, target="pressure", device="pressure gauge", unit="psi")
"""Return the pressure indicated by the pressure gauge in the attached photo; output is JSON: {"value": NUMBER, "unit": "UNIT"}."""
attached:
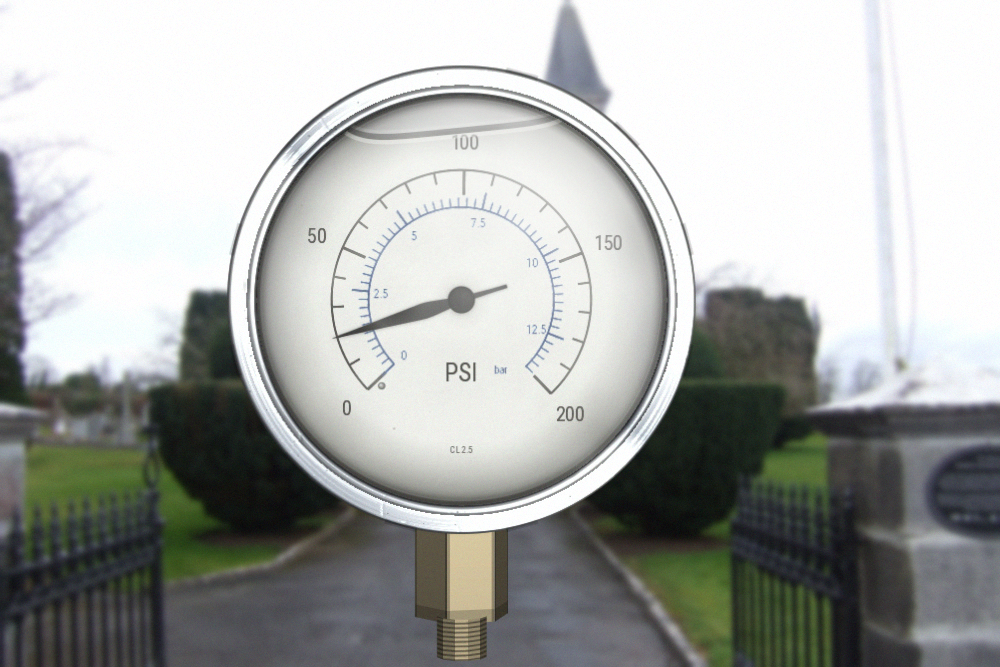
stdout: {"value": 20, "unit": "psi"}
